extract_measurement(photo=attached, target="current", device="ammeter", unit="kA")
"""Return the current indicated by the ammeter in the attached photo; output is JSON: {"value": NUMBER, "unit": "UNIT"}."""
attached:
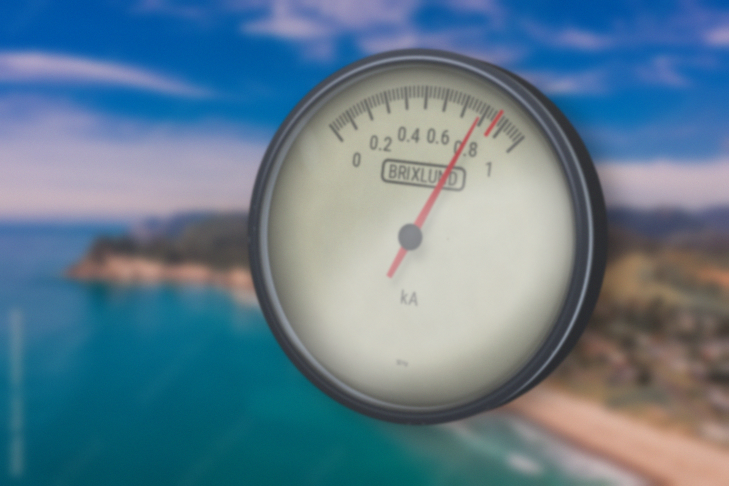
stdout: {"value": 0.8, "unit": "kA"}
